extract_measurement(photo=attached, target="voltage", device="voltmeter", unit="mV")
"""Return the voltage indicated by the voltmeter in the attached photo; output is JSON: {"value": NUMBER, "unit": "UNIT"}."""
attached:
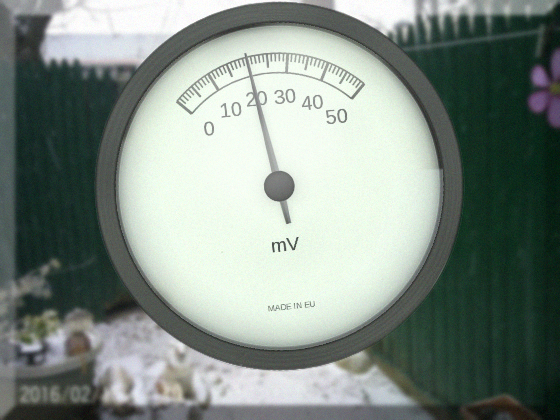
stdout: {"value": 20, "unit": "mV"}
